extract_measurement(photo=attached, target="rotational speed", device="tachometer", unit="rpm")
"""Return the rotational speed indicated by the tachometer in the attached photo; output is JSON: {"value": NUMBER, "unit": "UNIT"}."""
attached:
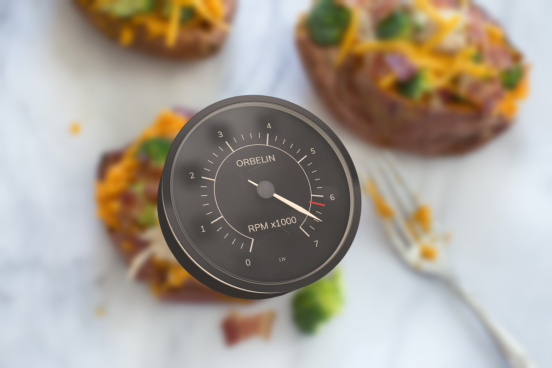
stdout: {"value": 6600, "unit": "rpm"}
